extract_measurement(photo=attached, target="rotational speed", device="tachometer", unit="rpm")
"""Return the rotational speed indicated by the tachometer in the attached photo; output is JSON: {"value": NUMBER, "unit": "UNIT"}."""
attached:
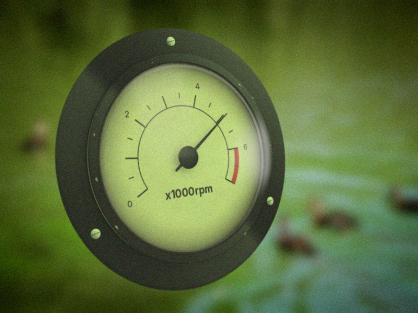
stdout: {"value": 5000, "unit": "rpm"}
